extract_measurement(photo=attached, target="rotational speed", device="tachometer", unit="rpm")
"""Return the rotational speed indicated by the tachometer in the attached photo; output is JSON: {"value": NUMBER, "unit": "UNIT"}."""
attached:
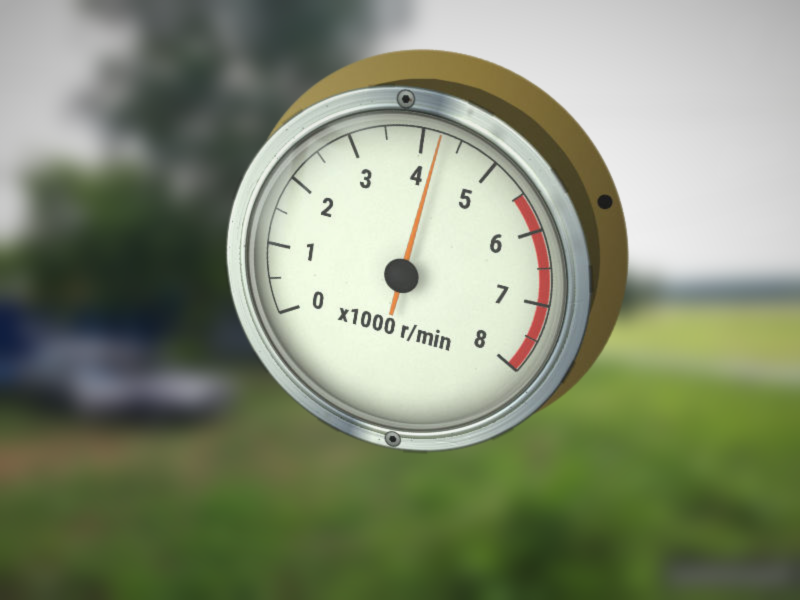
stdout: {"value": 4250, "unit": "rpm"}
